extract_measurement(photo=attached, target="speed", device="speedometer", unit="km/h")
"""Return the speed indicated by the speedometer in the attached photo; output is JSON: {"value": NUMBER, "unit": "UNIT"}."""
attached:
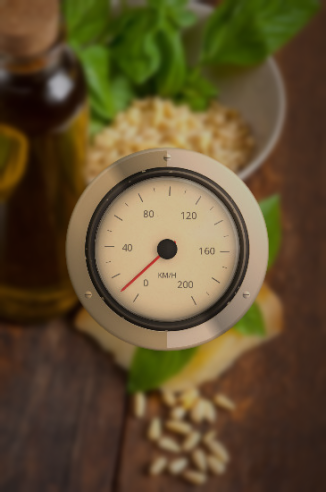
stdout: {"value": 10, "unit": "km/h"}
